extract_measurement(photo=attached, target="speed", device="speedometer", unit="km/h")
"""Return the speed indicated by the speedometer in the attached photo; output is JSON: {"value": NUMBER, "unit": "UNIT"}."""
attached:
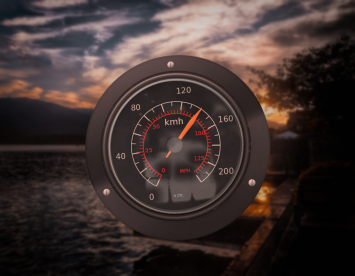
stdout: {"value": 140, "unit": "km/h"}
